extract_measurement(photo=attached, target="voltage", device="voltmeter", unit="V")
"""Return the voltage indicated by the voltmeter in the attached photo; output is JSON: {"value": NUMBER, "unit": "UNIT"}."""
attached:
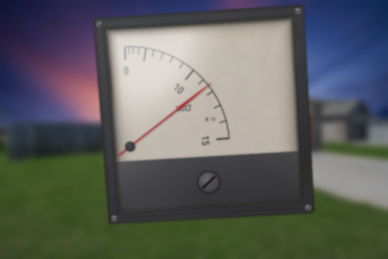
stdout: {"value": 11.5, "unit": "V"}
